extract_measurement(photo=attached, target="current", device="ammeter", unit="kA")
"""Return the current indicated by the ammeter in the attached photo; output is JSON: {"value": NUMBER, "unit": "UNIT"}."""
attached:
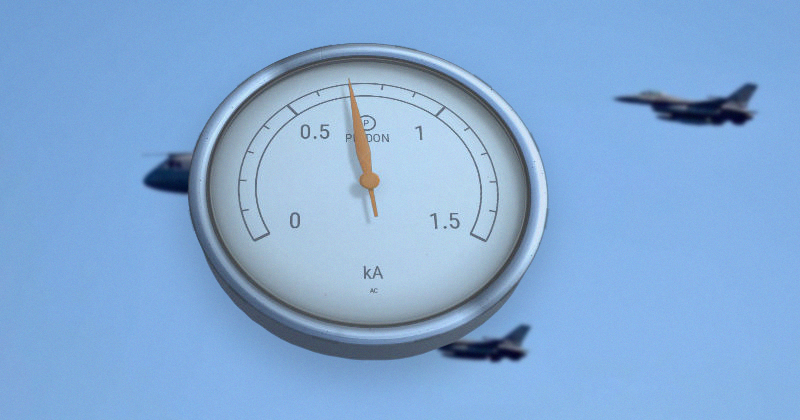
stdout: {"value": 0.7, "unit": "kA"}
